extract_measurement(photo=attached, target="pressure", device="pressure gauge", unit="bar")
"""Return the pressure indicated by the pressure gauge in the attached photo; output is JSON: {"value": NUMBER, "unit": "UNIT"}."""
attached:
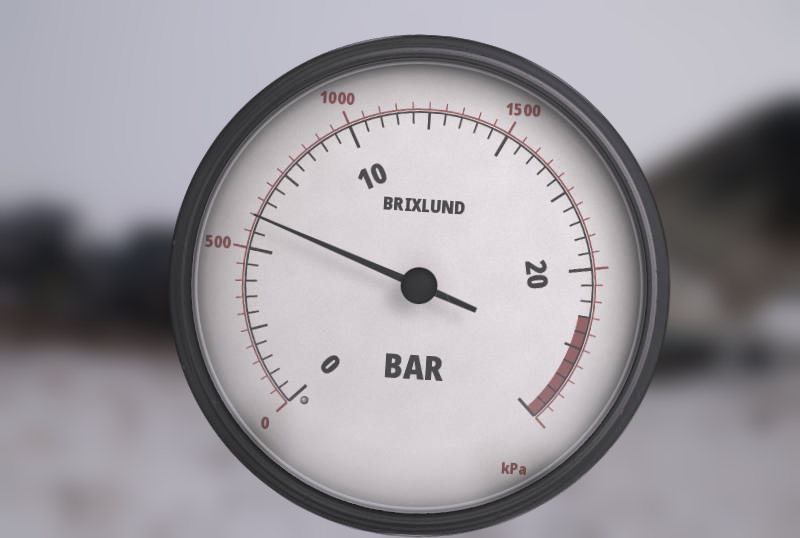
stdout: {"value": 6, "unit": "bar"}
